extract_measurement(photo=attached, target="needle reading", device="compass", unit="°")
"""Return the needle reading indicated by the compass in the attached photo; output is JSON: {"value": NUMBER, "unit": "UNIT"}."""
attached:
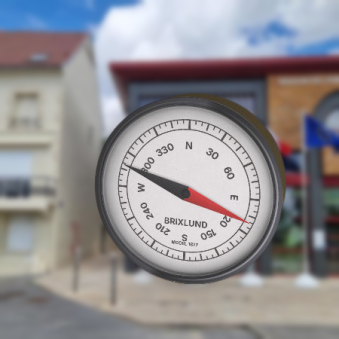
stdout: {"value": 110, "unit": "°"}
